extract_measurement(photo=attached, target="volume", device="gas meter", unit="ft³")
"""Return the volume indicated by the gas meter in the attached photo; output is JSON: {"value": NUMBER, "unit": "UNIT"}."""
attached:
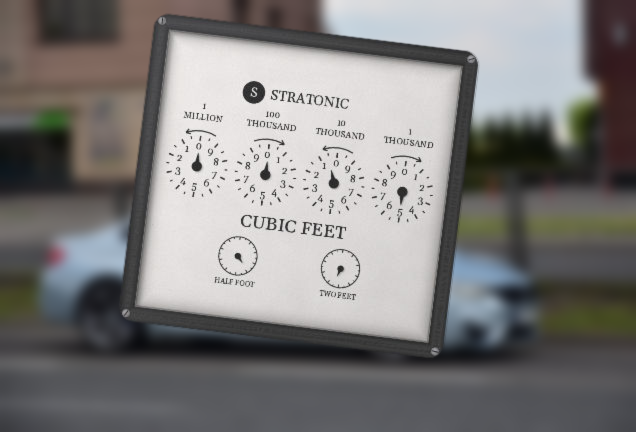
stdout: {"value": 500, "unit": "ft³"}
